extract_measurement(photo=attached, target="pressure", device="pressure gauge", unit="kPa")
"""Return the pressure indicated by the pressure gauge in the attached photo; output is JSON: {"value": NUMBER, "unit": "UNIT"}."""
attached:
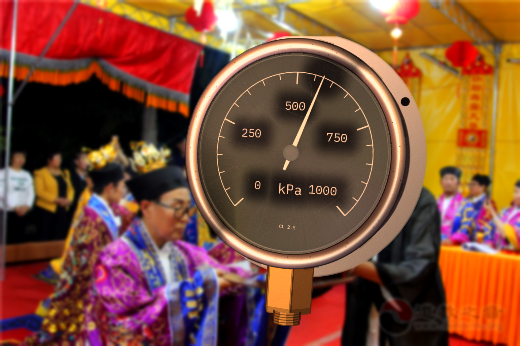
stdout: {"value": 575, "unit": "kPa"}
